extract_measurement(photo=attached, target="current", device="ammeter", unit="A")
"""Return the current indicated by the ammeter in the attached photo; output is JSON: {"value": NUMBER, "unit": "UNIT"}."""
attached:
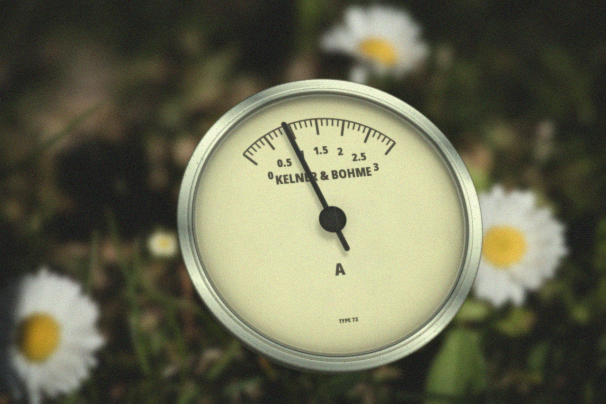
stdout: {"value": 0.9, "unit": "A"}
